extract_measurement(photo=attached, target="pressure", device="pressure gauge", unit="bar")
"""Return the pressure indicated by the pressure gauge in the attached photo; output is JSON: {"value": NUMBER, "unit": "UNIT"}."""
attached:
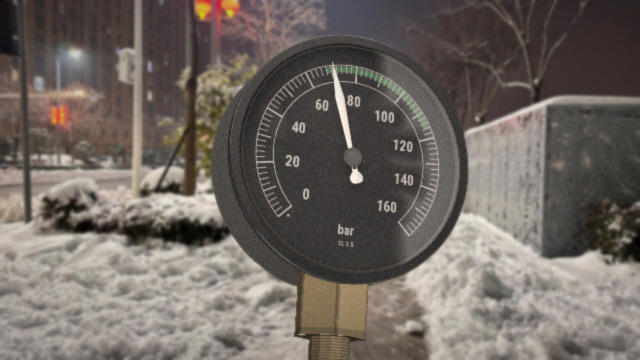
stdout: {"value": 70, "unit": "bar"}
